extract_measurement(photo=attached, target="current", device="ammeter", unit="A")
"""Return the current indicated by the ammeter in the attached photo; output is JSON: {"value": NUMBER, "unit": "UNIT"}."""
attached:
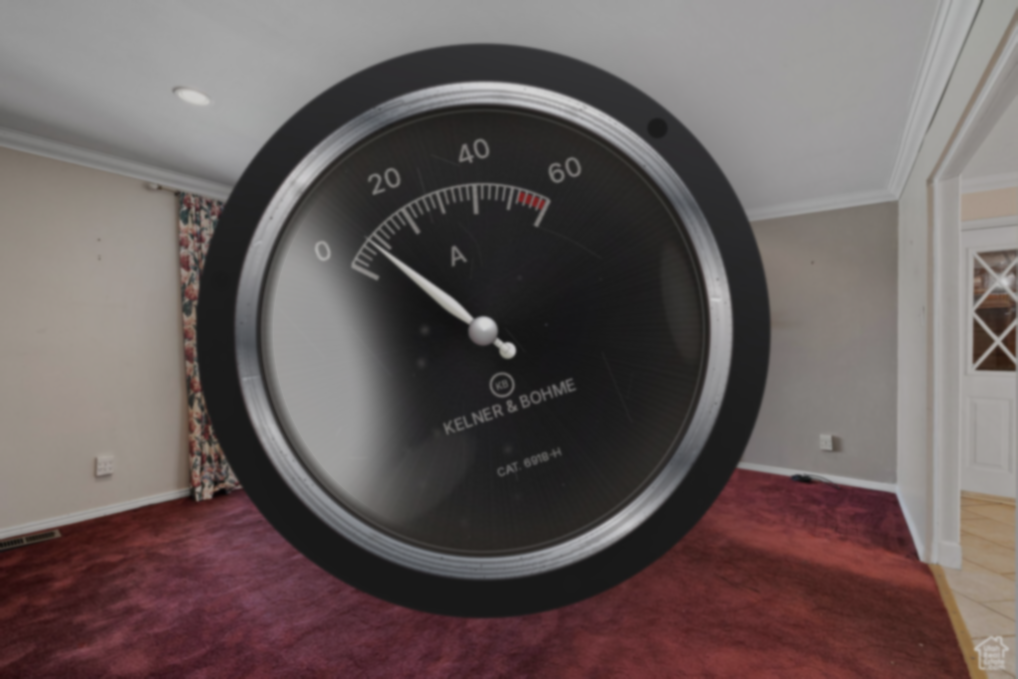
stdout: {"value": 8, "unit": "A"}
